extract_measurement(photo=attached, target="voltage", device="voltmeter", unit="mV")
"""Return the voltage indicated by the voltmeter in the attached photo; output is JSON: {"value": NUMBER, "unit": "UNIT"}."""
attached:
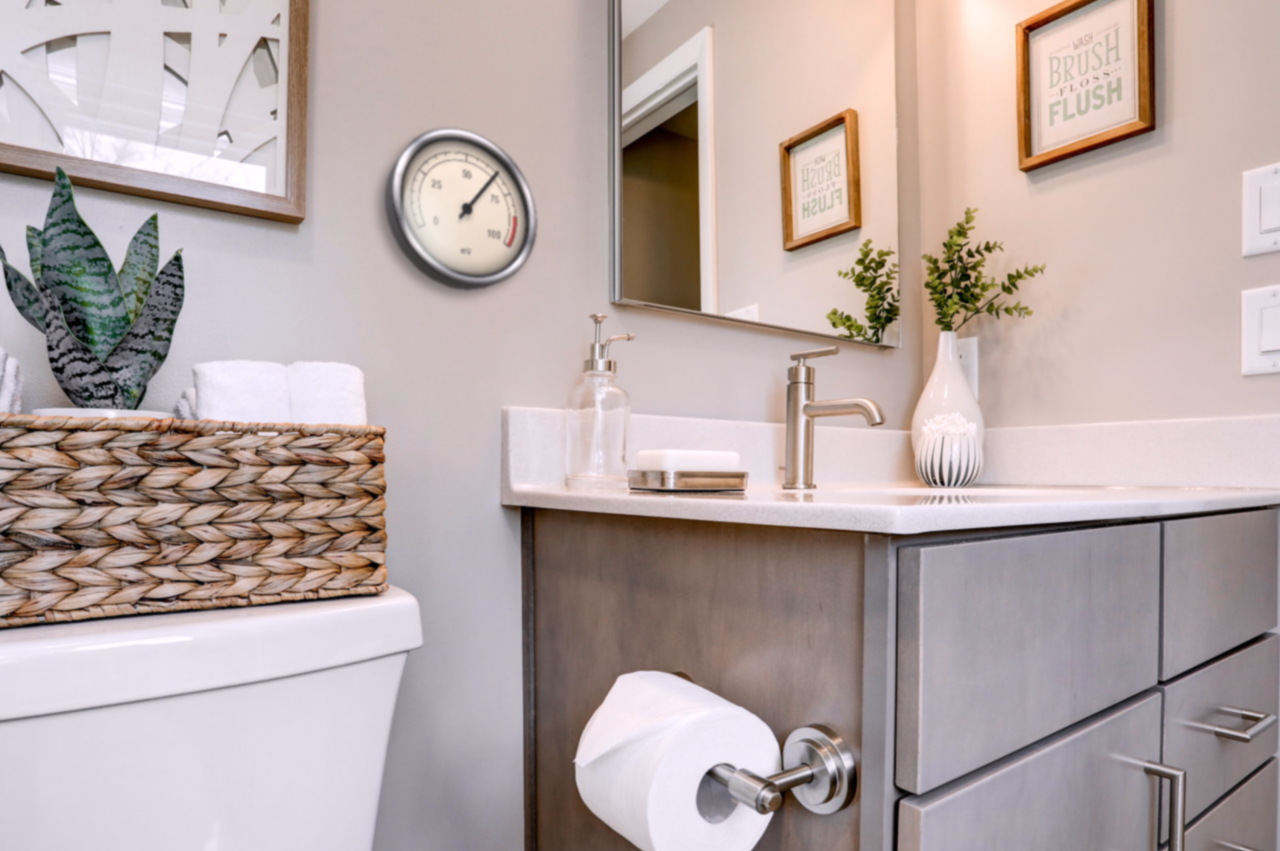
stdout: {"value": 65, "unit": "mV"}
